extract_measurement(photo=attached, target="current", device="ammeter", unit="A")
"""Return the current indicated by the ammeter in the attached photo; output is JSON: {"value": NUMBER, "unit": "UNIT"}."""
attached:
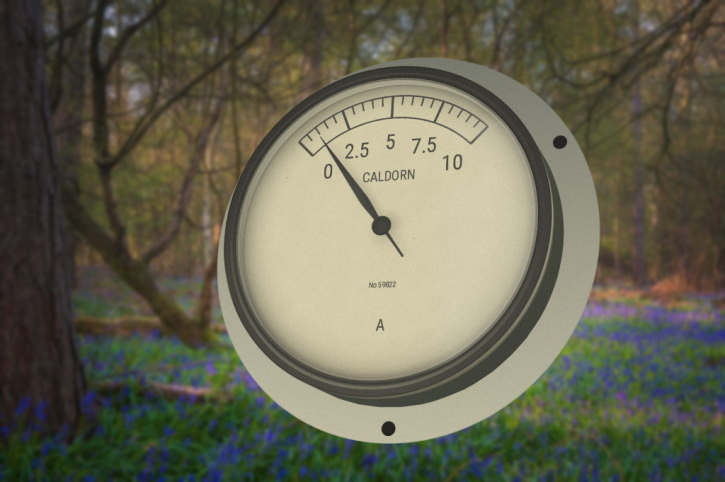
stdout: {"value": 1, "unit": "A"}
